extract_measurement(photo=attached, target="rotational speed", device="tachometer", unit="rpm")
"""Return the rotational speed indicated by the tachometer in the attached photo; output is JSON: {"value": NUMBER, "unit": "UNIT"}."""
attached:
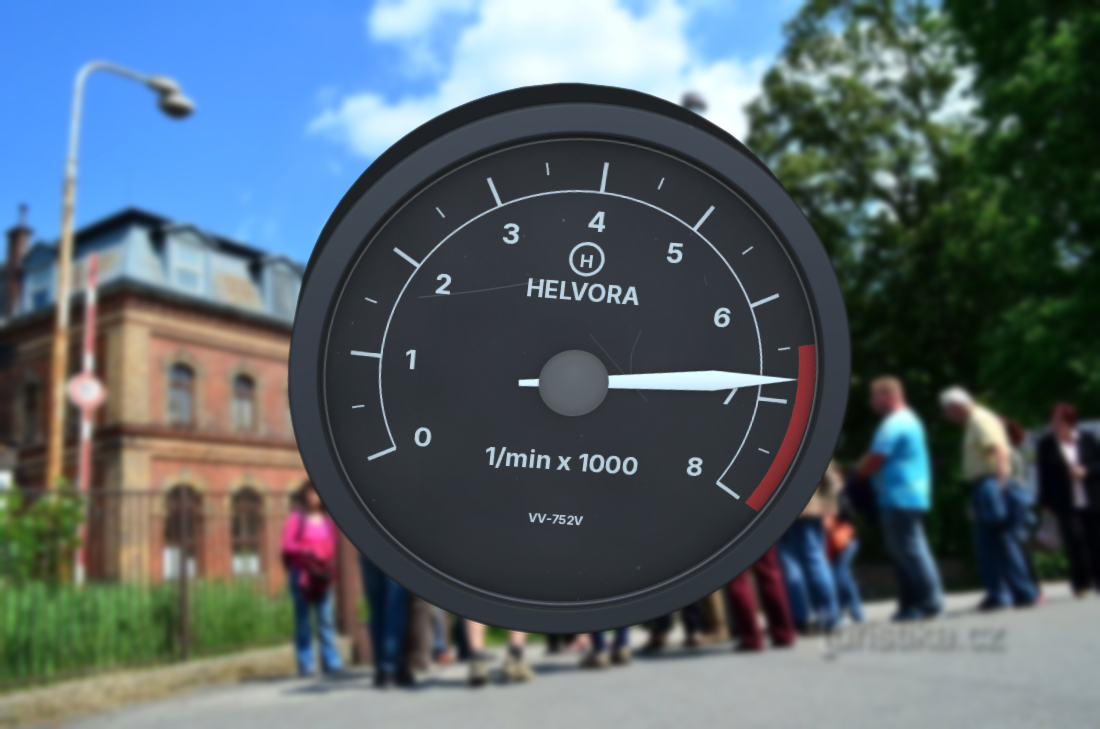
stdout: {"value": 6750, "unit": "rpm"}
